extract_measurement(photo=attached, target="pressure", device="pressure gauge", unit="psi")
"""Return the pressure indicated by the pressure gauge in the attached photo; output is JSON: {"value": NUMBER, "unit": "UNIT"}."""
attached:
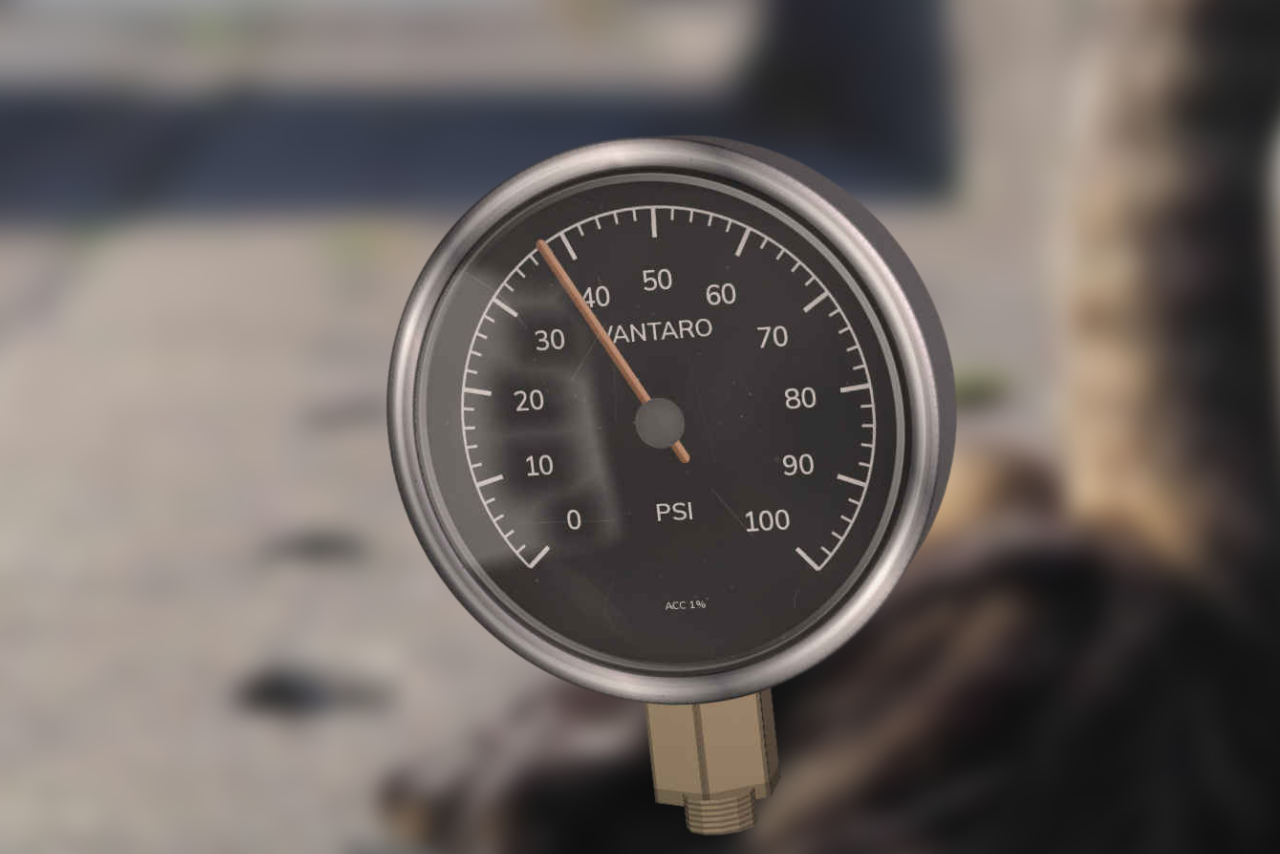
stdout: {"value": 38, "unit": "psi"}
